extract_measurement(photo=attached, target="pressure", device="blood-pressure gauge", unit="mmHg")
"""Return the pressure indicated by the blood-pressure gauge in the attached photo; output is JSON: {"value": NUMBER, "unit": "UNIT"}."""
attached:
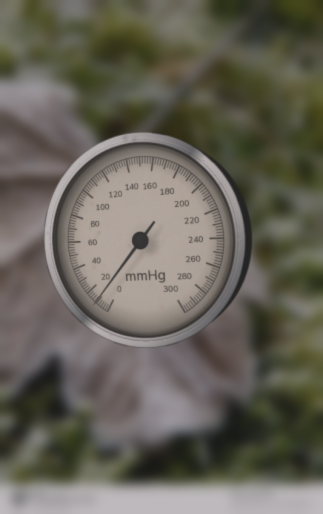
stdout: {"value": 10, "unit": "mmHg"}
